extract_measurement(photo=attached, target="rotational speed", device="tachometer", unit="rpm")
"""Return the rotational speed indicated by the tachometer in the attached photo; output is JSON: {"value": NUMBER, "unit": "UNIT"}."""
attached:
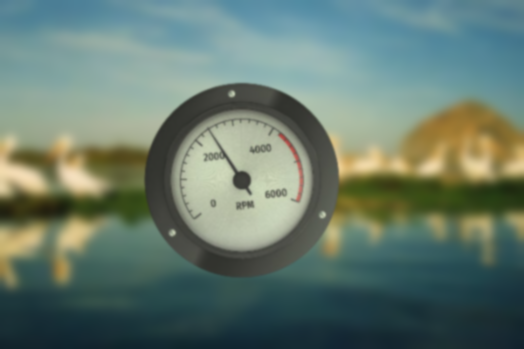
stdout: {"value": 2400, "unit": "rpm"}
